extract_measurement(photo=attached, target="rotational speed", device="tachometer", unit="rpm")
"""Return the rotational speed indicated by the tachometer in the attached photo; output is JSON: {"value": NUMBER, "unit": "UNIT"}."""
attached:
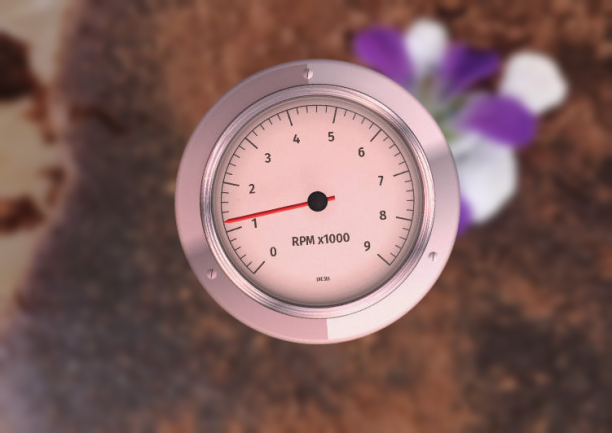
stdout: {"value": 1200, "unit": "rpm"}
